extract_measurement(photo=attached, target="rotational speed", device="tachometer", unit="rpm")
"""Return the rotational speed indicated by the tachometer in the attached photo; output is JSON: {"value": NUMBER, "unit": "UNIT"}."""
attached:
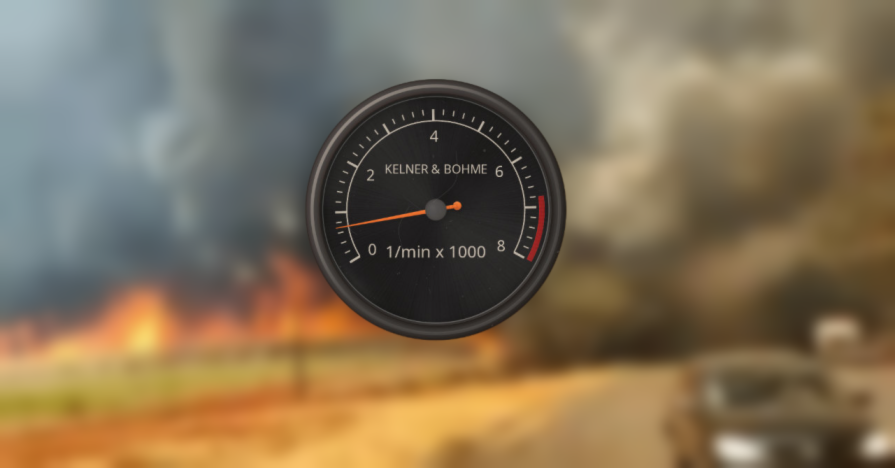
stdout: {"value": 700, "unit": "rpm"}
